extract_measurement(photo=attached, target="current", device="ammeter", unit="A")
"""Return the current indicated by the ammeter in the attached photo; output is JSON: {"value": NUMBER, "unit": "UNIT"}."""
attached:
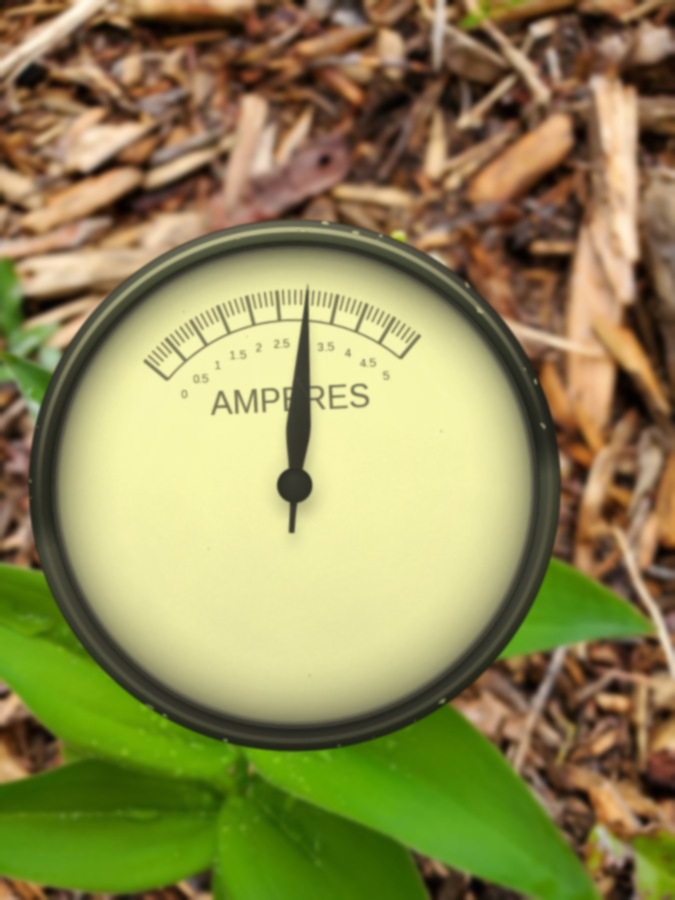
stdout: {"value": 3, "unit": "A"}
